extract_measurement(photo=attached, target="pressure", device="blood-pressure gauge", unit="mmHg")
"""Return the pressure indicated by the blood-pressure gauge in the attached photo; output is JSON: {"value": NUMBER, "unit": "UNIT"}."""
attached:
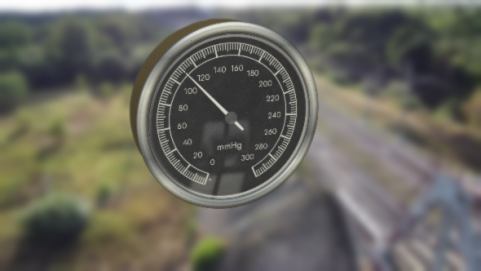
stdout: {"value": 110, "unit": "mmHg"}
